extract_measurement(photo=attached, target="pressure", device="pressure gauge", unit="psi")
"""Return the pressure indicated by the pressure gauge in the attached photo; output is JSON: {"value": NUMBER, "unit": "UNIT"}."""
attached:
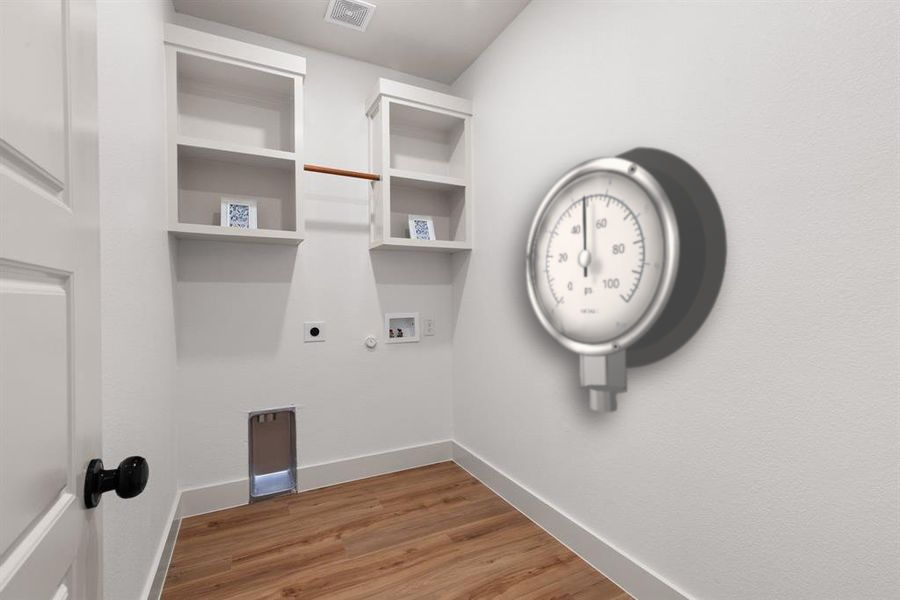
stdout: {"value": 50, "unit": "psi"}
